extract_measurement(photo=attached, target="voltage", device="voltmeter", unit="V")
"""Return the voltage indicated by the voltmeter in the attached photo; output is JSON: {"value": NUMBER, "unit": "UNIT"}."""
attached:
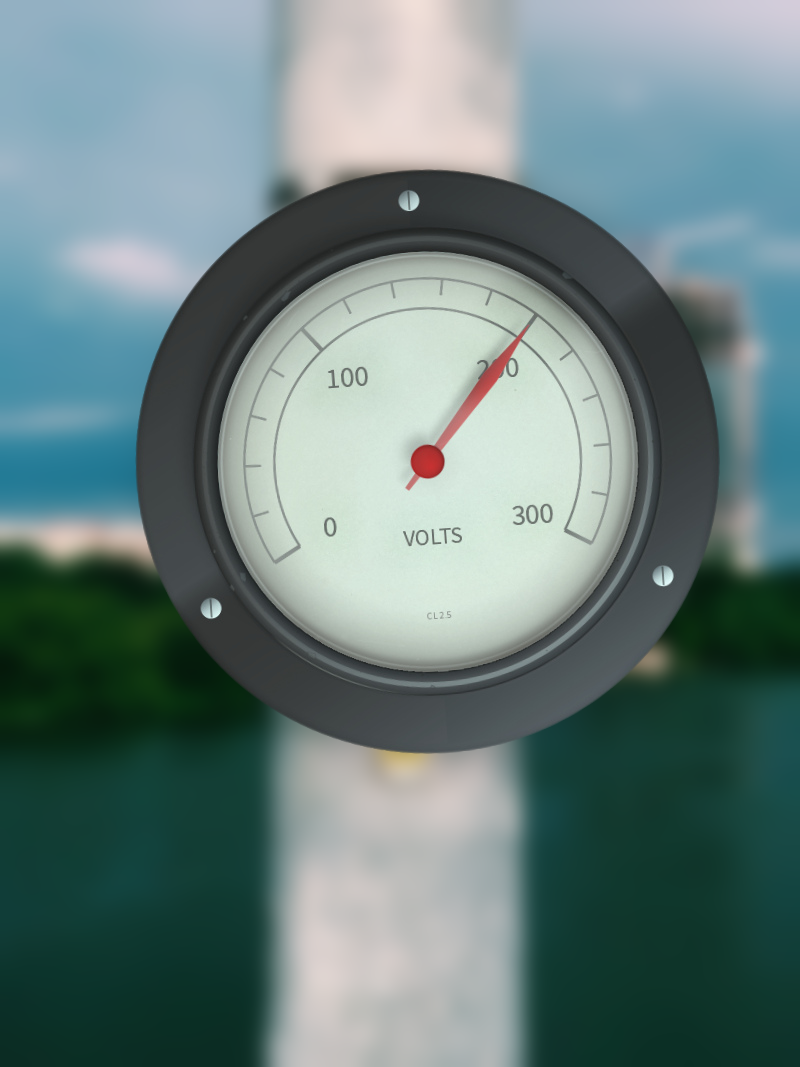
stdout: {"value": 200, "unit": "V"}
